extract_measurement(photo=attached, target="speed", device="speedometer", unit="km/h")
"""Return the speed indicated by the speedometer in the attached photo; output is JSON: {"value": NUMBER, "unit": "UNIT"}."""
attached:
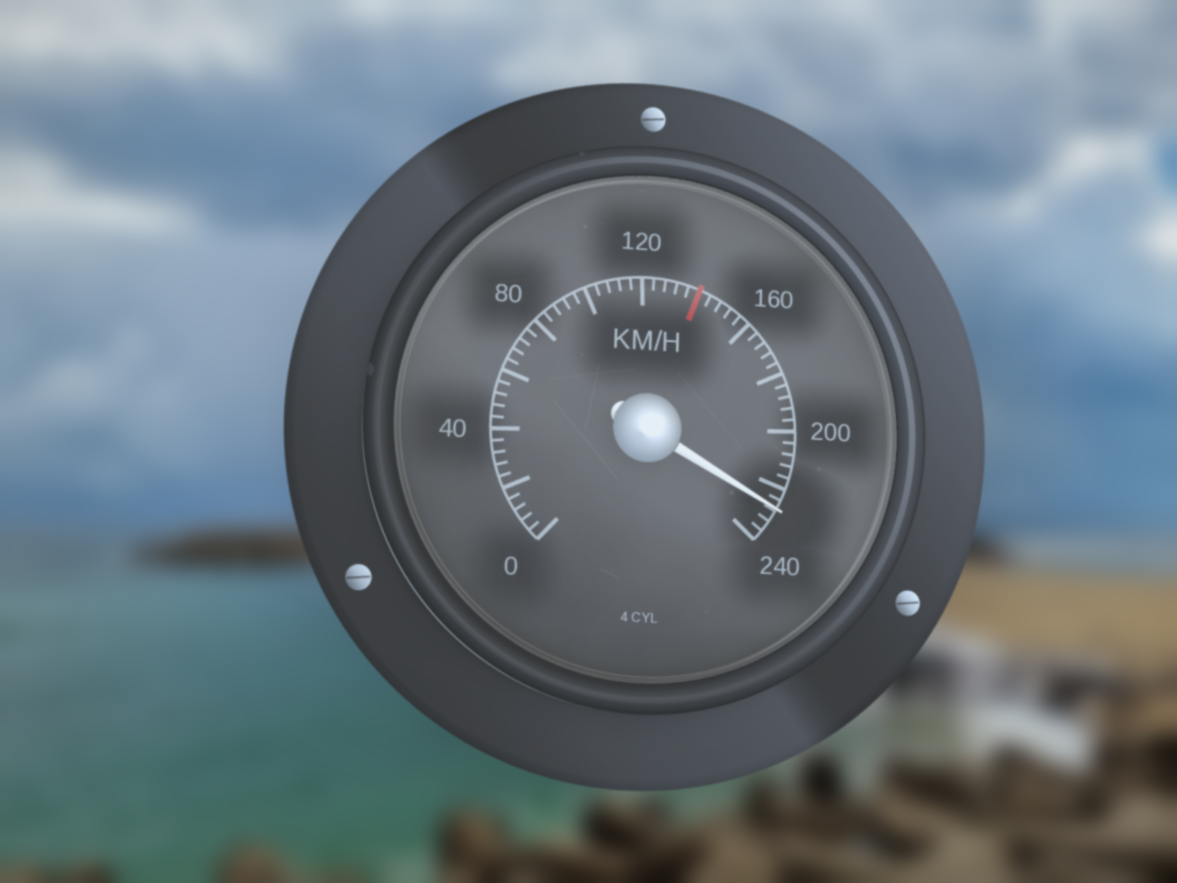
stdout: {"value": 228, "unit": "km/h"}
